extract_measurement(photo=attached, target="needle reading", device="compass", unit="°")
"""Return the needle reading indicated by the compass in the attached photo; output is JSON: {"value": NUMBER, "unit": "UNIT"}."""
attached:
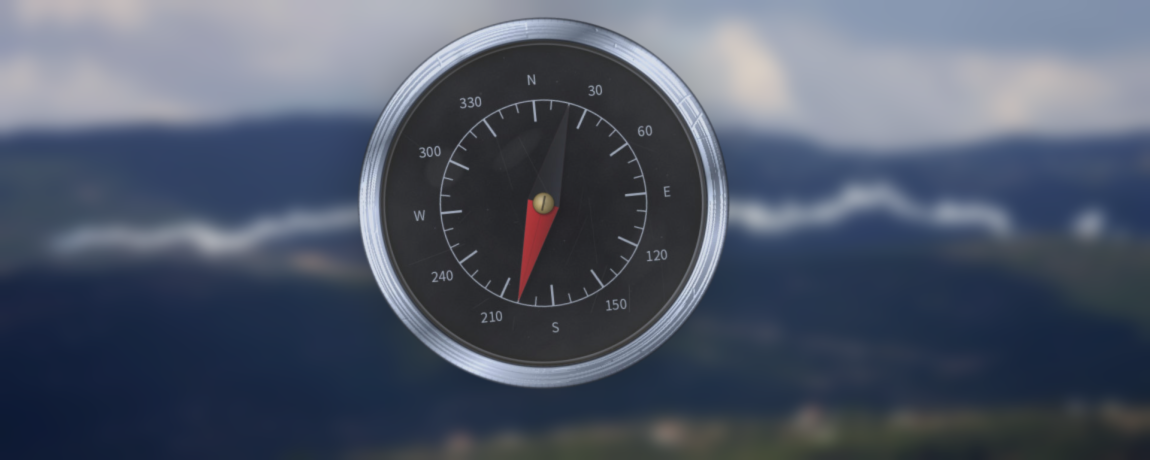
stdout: {"value": 200, "unit": "°"}
